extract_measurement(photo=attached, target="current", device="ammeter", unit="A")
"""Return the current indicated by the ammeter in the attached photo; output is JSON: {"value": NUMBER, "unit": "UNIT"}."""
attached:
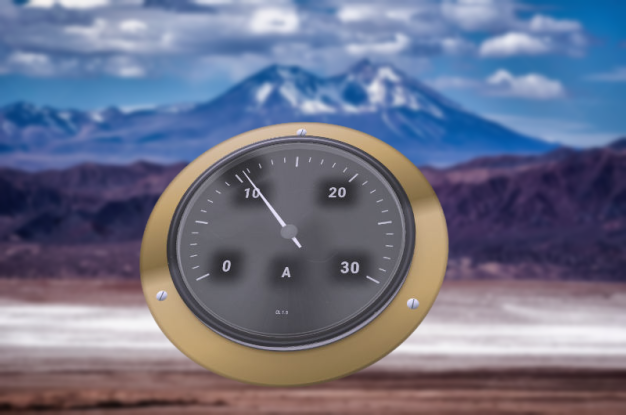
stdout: {"value": 10.5, "unit": "A"}
